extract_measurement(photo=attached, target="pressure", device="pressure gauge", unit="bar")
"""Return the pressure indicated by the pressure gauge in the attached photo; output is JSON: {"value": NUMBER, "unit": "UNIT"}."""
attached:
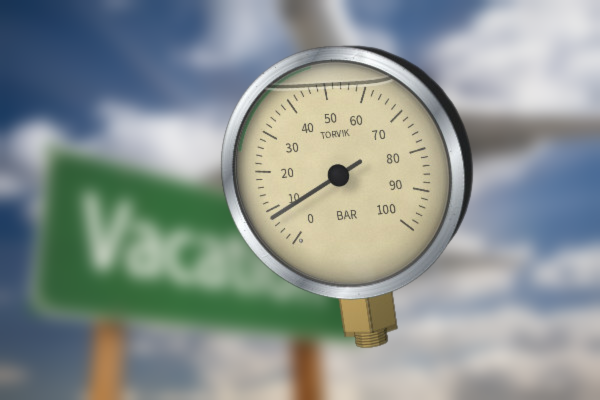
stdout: {"value": 8, "unit": "bar"}
